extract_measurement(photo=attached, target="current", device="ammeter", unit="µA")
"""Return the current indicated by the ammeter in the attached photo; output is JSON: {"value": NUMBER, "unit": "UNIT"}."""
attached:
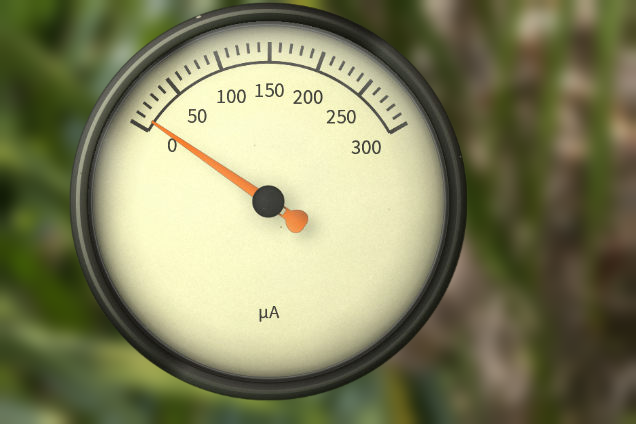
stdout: {"value": 10, "unit": "µA"}
